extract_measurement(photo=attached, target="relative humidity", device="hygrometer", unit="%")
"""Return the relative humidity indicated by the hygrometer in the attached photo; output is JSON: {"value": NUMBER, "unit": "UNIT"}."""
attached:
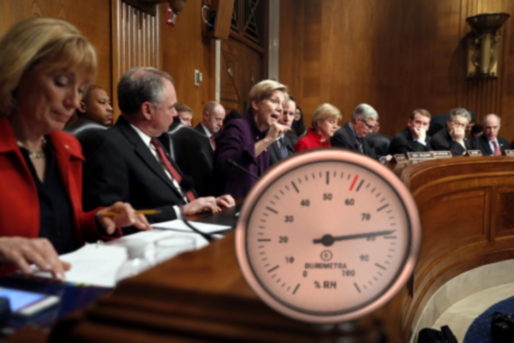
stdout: {"value": 78, "unit": "%"}
